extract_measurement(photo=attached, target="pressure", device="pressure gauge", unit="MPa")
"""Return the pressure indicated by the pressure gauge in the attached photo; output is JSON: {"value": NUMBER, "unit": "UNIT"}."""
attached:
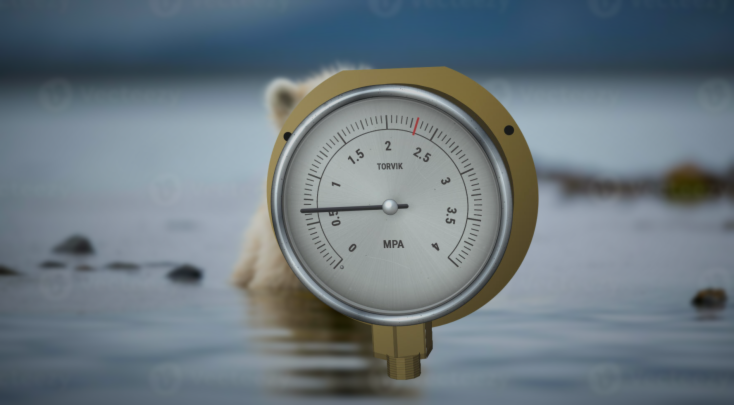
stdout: {"value": 0.65, "unit": "MPa"}
